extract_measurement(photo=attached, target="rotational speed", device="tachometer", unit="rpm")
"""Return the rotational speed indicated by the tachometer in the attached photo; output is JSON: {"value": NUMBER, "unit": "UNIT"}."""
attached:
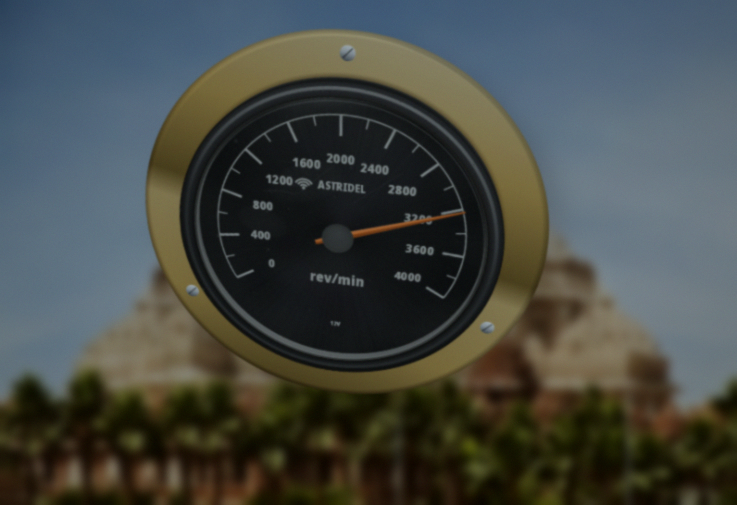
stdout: {"value": 3200, "unit": "rpm"}
